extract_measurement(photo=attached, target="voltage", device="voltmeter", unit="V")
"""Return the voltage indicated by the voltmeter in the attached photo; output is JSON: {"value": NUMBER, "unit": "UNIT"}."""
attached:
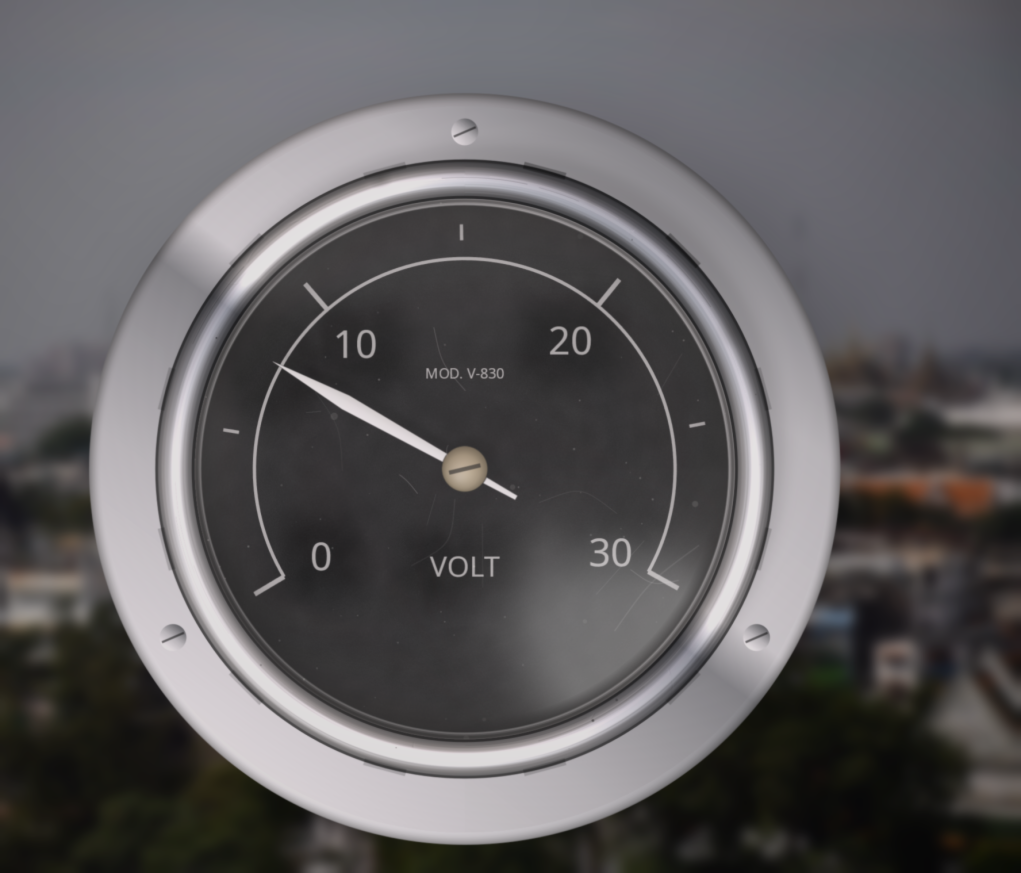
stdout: {"value": 7.5, "unit": "V"}
